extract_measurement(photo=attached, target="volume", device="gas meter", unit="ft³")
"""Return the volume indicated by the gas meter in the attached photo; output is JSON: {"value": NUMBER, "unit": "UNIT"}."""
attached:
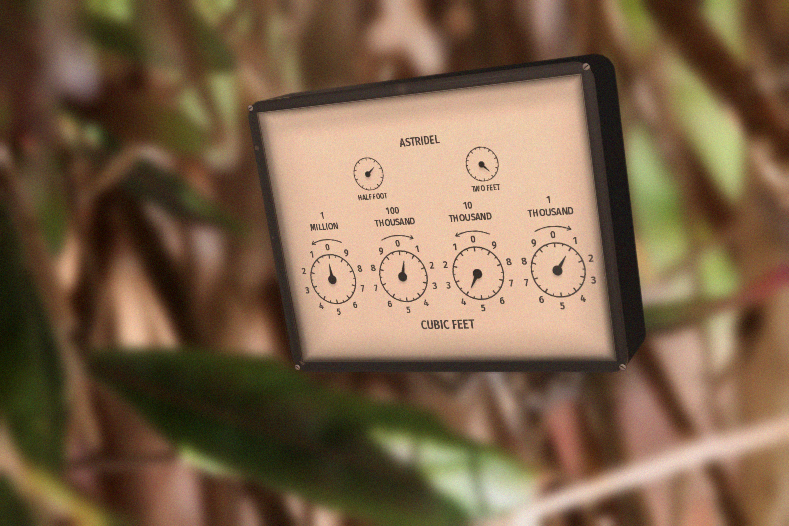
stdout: {"value": 4100, "unit": "ft³"}
